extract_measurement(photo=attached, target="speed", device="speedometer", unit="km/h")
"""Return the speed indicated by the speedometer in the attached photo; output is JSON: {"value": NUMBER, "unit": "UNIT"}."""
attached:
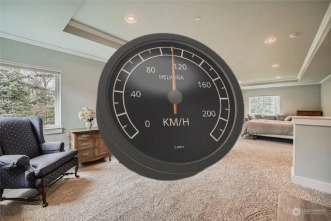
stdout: {"value": 110, "unit": "km/h"}
